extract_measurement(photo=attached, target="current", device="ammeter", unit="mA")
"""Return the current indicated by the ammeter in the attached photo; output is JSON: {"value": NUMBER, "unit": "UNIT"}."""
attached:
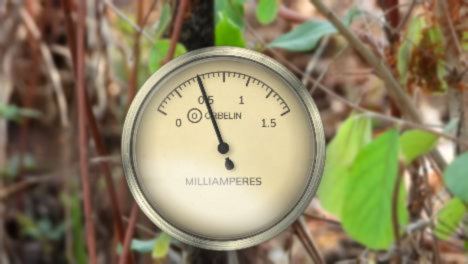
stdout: {"value": 0.5, "unit": "mA"}
